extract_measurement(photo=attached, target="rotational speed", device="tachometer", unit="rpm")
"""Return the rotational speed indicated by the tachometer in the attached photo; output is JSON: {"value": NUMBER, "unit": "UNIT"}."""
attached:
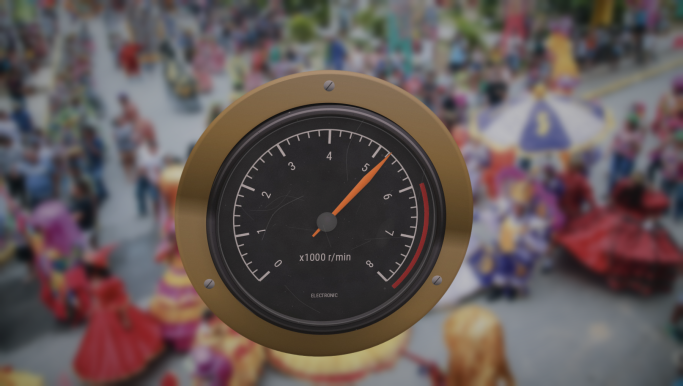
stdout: {"value": 5200, "unit": "rpm"}
